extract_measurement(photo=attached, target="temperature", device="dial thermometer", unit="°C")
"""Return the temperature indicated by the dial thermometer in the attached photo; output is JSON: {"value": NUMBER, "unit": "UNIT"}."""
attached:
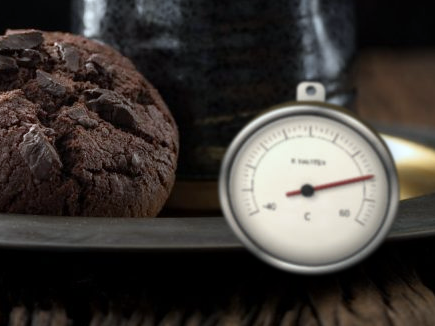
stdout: {"value": 40, "unit": "°C"}
